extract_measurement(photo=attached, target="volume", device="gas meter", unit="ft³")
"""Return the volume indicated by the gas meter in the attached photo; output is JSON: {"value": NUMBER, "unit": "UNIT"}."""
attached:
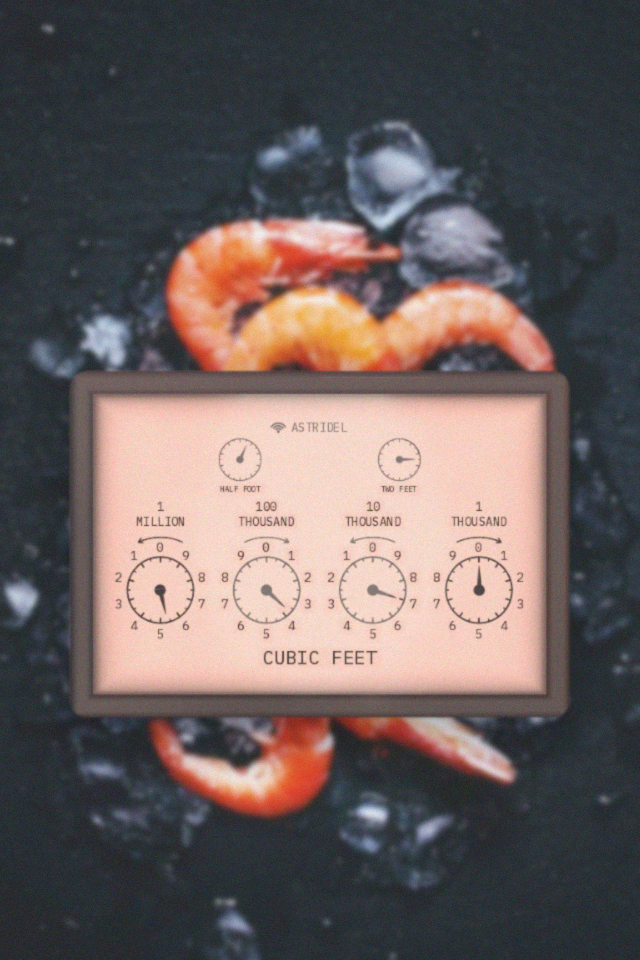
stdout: {"value": 537000, "unit": "ft³"}
